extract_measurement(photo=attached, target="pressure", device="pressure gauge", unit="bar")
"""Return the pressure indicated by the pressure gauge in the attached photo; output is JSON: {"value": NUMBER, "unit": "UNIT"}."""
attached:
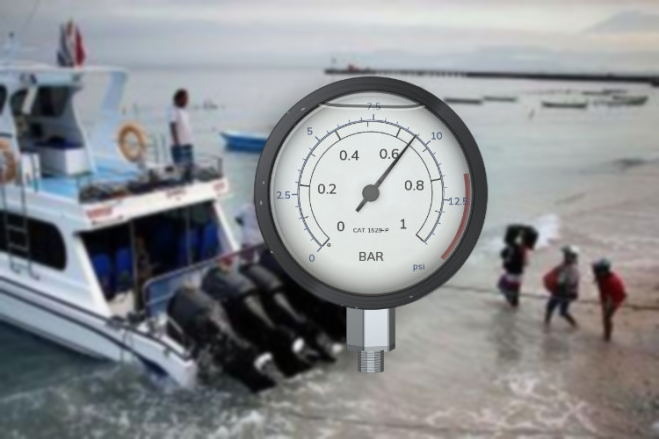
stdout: {"value": 0.65, "unit": "bar"}
